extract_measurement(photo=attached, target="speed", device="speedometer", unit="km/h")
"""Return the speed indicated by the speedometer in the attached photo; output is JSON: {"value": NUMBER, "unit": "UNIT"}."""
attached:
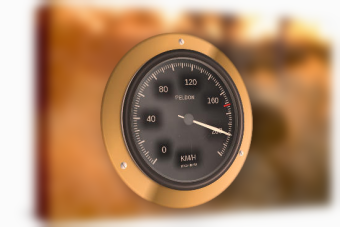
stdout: {"value": 200, "unit": "km/h"}
